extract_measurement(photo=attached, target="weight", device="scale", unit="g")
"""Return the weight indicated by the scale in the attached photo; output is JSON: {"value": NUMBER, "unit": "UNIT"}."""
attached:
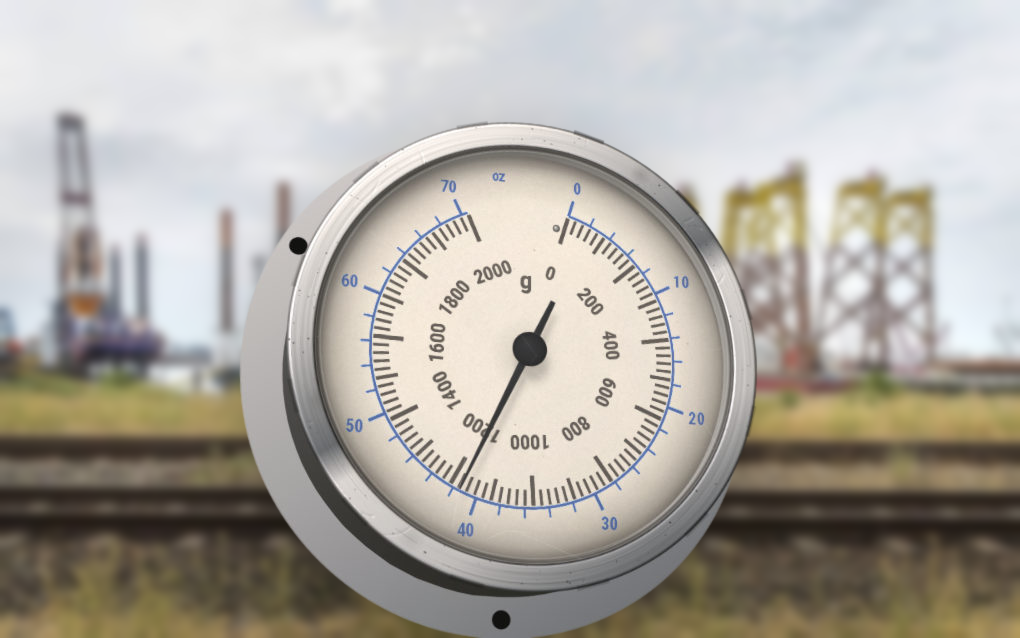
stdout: {"value": 1180, "unit": "g"}
